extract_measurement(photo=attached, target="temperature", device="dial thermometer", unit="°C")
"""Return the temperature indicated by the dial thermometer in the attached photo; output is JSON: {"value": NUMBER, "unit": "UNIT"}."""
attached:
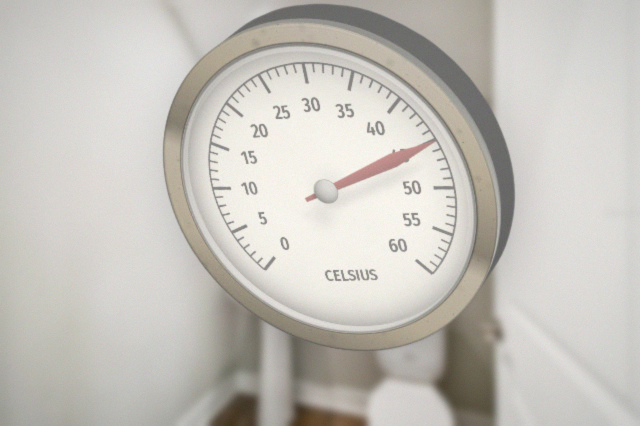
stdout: {"value": 45, "unit": "°C"}
